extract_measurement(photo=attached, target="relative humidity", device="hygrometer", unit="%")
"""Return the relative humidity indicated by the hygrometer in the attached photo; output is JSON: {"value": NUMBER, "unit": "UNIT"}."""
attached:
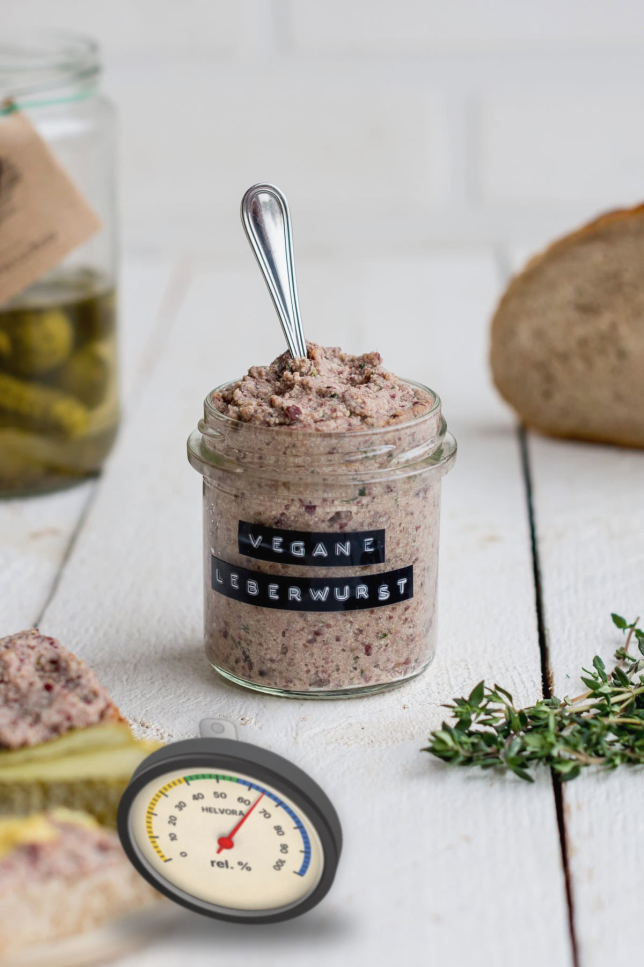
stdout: {"value": 64, "unit": "%"}
